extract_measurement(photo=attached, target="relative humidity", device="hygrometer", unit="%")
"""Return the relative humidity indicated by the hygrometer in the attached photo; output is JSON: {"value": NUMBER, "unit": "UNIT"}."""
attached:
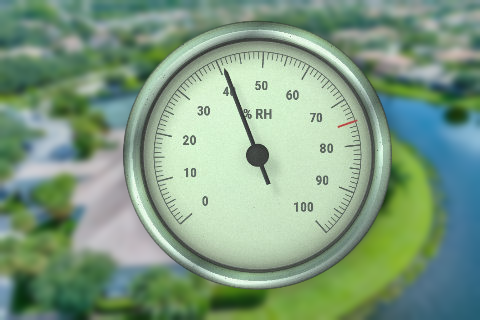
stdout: {"value": 41, "unit": "%"}
